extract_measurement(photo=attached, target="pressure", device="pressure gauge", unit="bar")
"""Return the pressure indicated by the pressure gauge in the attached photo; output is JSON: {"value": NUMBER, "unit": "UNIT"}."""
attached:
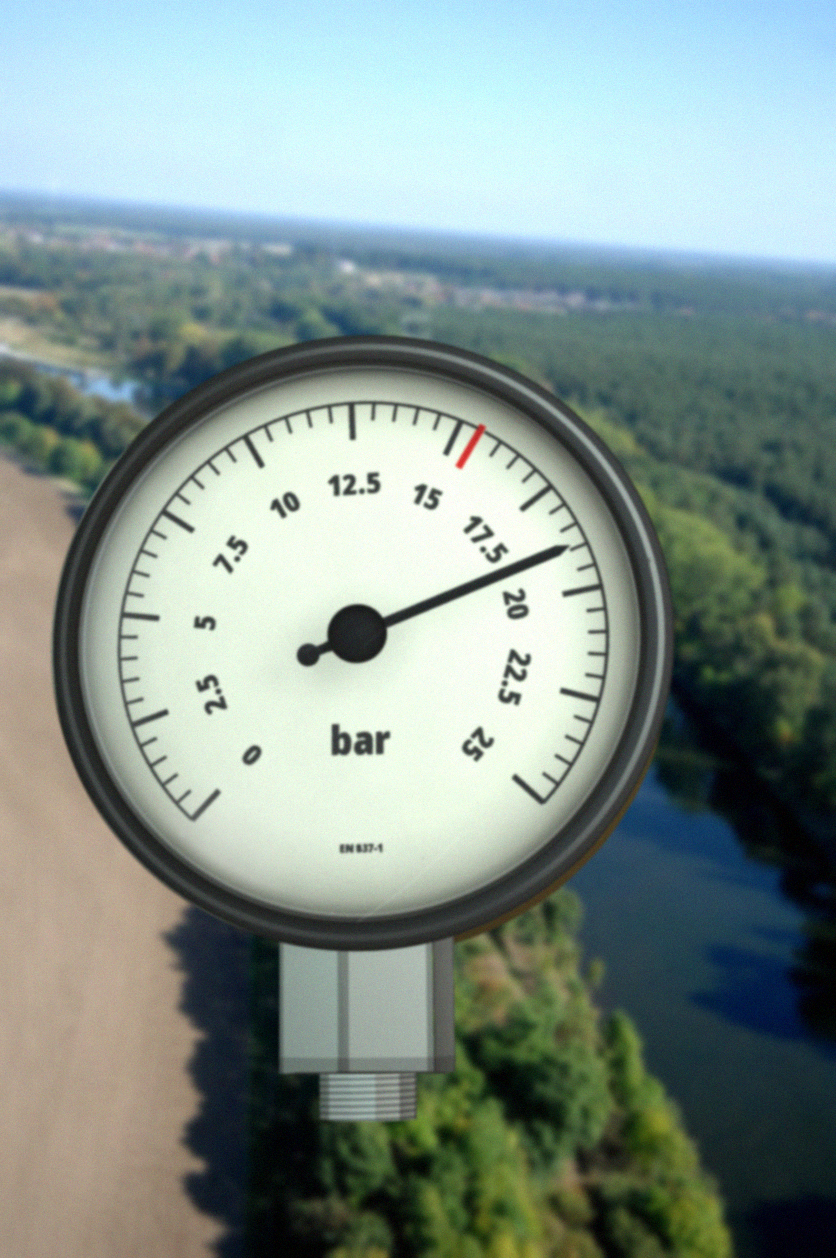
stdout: {"value": 19, "unit": "bar"}
